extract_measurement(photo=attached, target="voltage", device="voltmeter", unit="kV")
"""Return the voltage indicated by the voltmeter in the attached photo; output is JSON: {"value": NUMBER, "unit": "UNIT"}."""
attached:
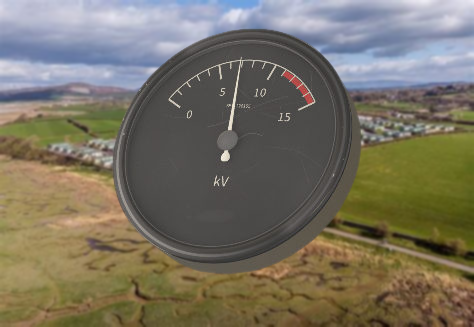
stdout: {"value": 7, "unit": "kV"}
